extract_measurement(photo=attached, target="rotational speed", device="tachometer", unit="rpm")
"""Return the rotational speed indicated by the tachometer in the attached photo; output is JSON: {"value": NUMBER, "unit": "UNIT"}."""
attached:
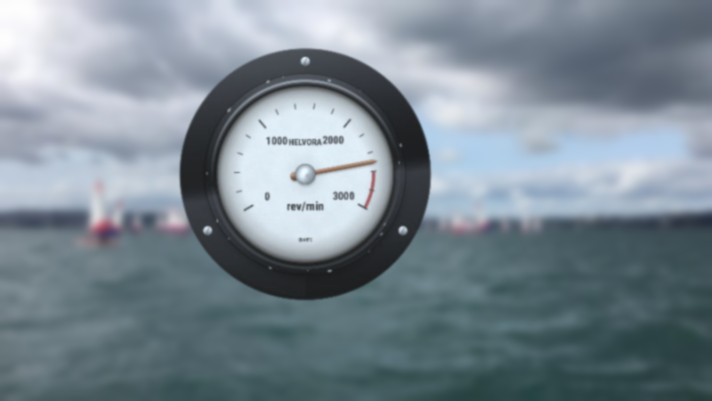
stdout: {"value": 2500, "unit": "rpm"}
